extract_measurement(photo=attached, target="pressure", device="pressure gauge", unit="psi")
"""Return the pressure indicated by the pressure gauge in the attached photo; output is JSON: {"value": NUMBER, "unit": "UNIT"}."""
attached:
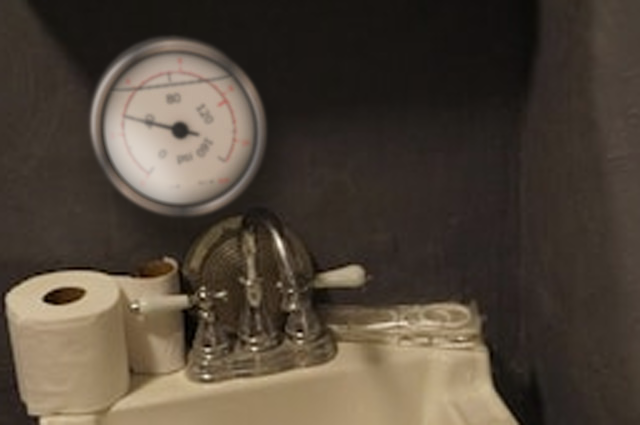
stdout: {"value": 40, "unit": "psi"}
